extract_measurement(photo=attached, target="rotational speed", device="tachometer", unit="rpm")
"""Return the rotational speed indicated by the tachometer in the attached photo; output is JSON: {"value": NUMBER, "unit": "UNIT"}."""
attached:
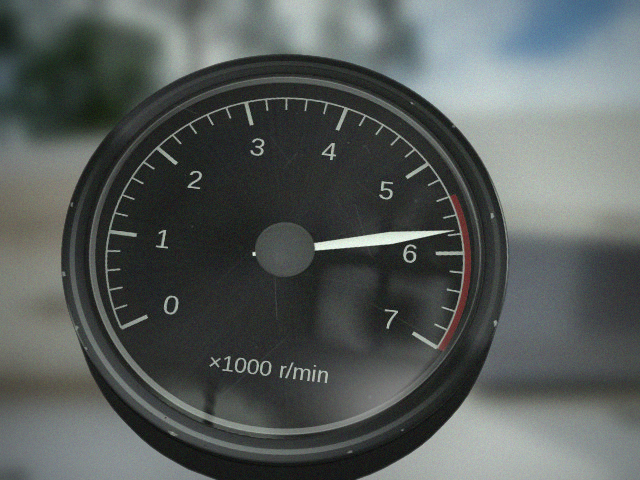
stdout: {"value": 5800, "unit": "rpm"}
